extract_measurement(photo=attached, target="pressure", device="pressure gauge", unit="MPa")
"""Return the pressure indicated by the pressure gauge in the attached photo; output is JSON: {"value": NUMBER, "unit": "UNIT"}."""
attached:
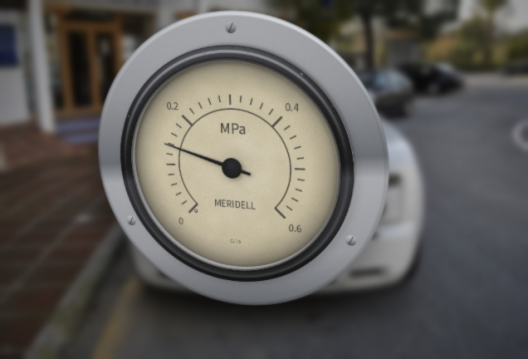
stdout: {"value": 0.14, "unit": "MPa"}
